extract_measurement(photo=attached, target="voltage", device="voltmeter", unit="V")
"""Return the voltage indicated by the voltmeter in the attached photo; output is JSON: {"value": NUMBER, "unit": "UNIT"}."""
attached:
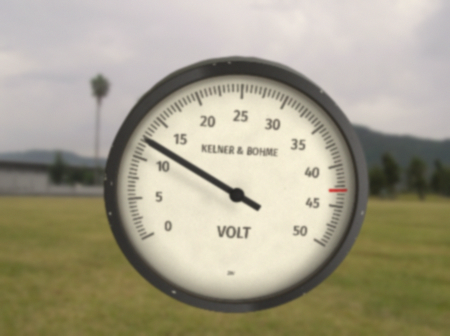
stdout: {"value": 12.5, "unit": "V"}
